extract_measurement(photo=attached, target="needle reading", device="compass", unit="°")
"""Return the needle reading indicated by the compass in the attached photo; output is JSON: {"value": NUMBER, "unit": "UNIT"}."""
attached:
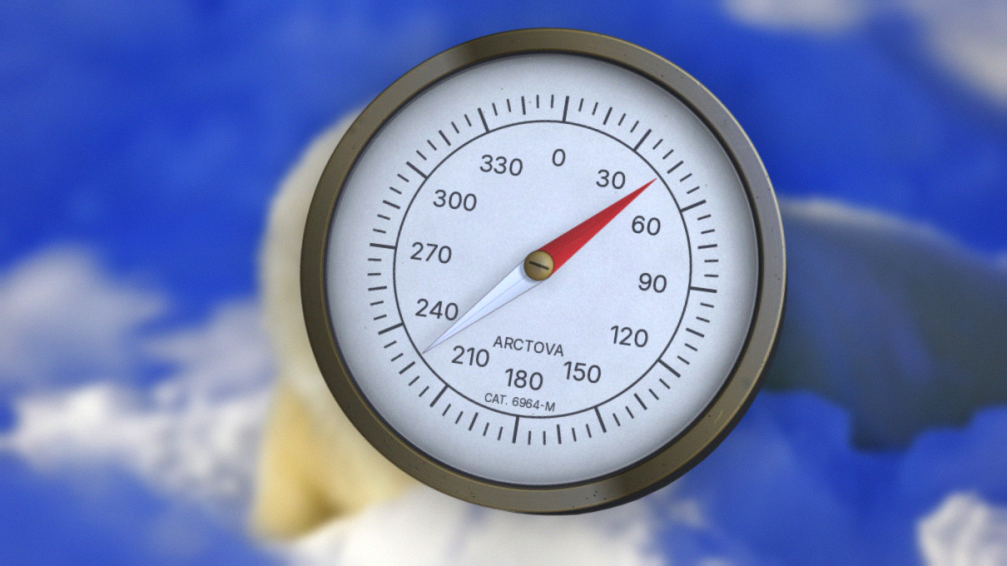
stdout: {"value": 45, "unit": "°"}
